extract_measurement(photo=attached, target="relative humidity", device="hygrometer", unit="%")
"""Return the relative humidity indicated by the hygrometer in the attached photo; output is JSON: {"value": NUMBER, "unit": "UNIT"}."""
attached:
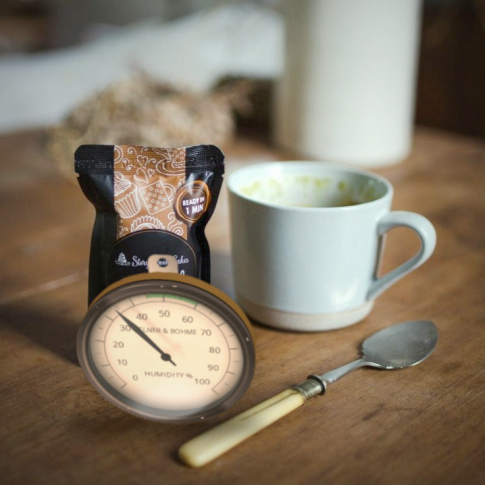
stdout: {"value": 35, "unit": "%"}
